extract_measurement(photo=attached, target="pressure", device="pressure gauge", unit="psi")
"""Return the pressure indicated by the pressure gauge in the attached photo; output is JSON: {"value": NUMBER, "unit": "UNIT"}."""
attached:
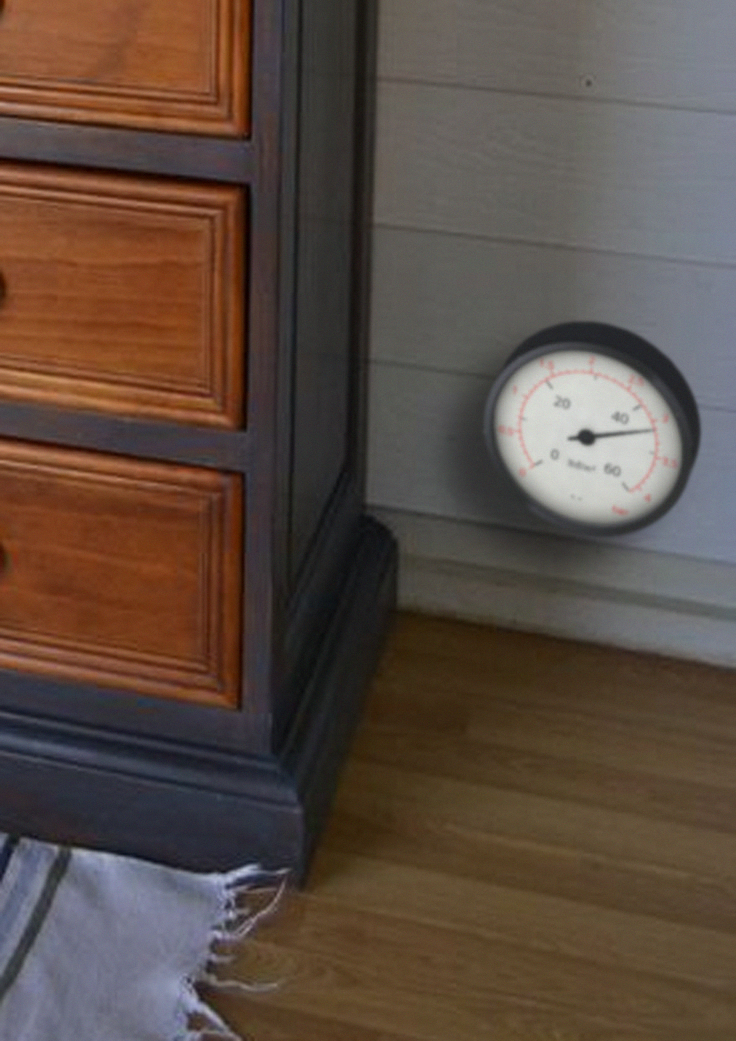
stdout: {"value": 45, "unit": "psi"}
